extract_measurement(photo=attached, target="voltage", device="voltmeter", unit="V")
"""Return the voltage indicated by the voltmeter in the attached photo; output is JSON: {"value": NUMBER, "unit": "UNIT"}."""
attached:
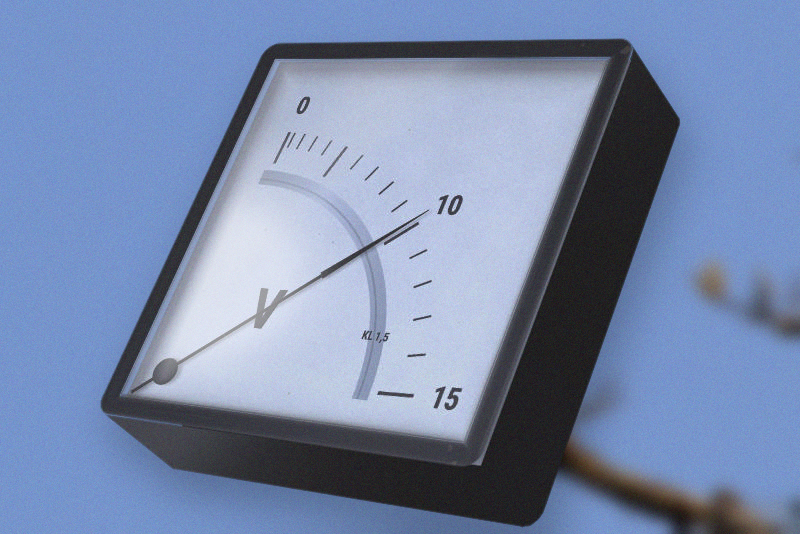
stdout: {"value": 10, "unit": "V"}
